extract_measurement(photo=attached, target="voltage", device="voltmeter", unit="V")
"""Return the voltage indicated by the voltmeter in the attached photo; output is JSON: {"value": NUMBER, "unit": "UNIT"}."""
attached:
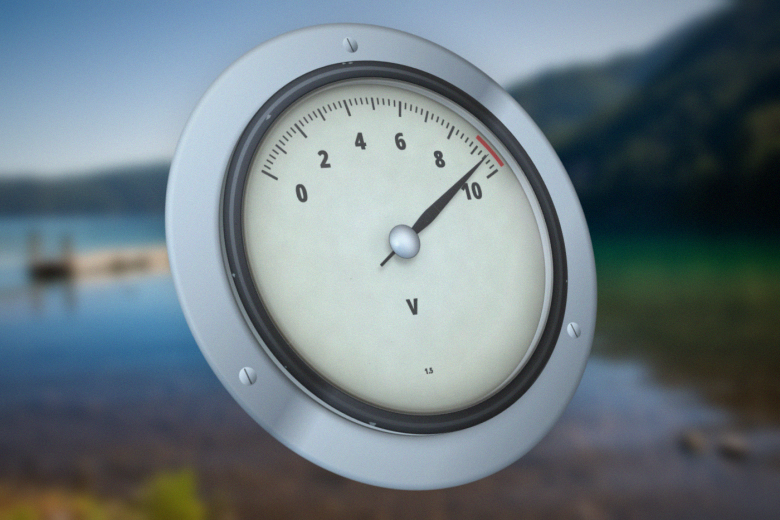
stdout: {"value": 9.4, "unit": "V"}
